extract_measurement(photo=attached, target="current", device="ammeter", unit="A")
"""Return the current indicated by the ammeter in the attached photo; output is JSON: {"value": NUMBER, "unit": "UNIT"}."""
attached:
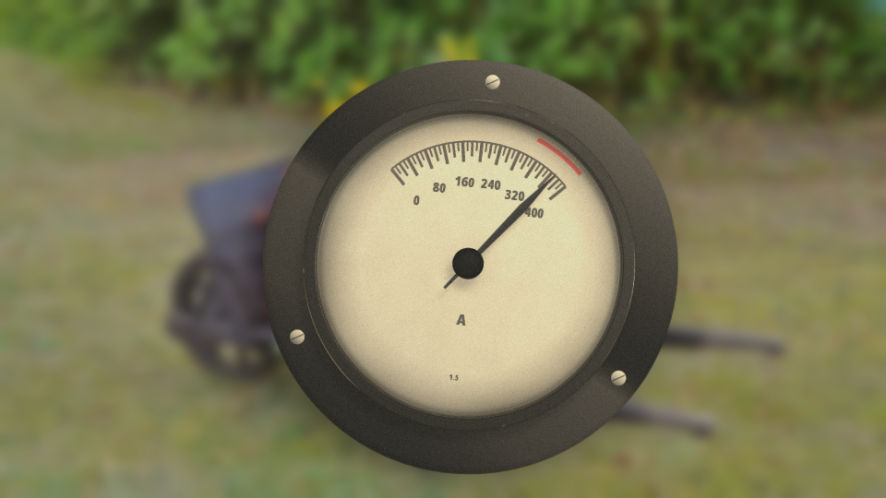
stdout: {"value": 370, "unit": "A"}
